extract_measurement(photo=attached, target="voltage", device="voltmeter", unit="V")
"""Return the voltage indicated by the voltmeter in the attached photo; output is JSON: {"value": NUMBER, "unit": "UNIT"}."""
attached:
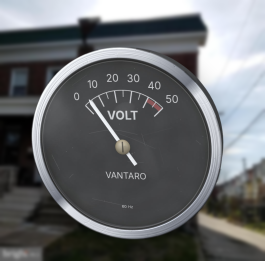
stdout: {"value": 5, "unit": "V"}
